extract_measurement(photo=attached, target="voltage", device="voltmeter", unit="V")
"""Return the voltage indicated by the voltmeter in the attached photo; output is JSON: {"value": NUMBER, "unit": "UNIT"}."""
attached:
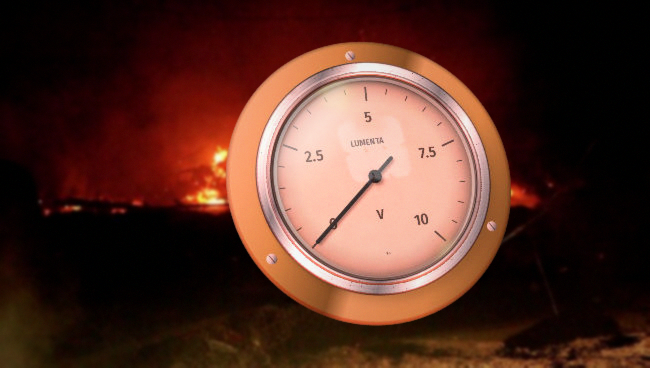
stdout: {"value": 0, "unit": "V"}
